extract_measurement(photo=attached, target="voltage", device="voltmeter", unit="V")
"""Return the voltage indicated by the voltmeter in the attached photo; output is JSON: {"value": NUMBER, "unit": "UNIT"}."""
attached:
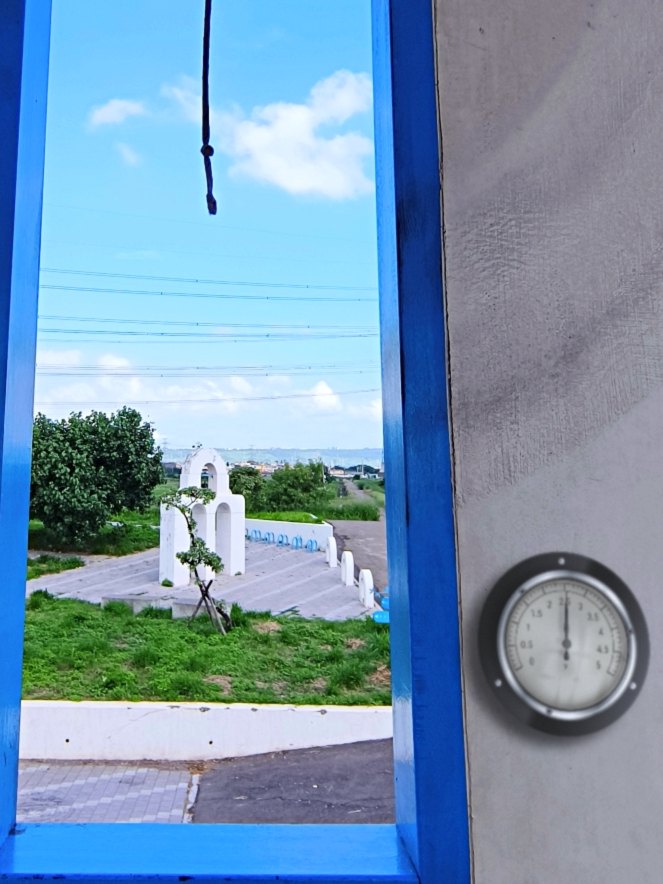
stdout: {"value": 2.5, "unit": "V"}
